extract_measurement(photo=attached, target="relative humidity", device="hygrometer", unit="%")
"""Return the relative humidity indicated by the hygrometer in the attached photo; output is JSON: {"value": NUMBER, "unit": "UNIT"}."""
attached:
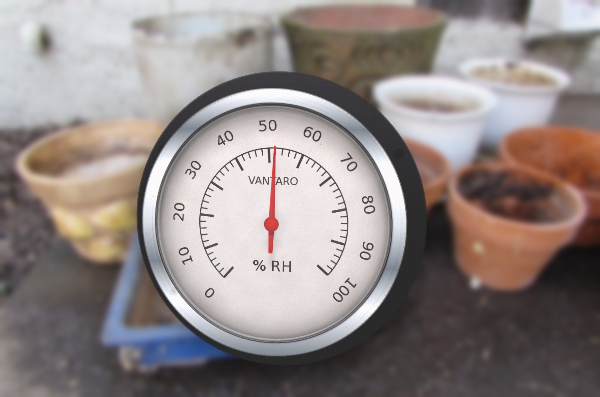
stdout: {"value": 52, "unit": "%"}
